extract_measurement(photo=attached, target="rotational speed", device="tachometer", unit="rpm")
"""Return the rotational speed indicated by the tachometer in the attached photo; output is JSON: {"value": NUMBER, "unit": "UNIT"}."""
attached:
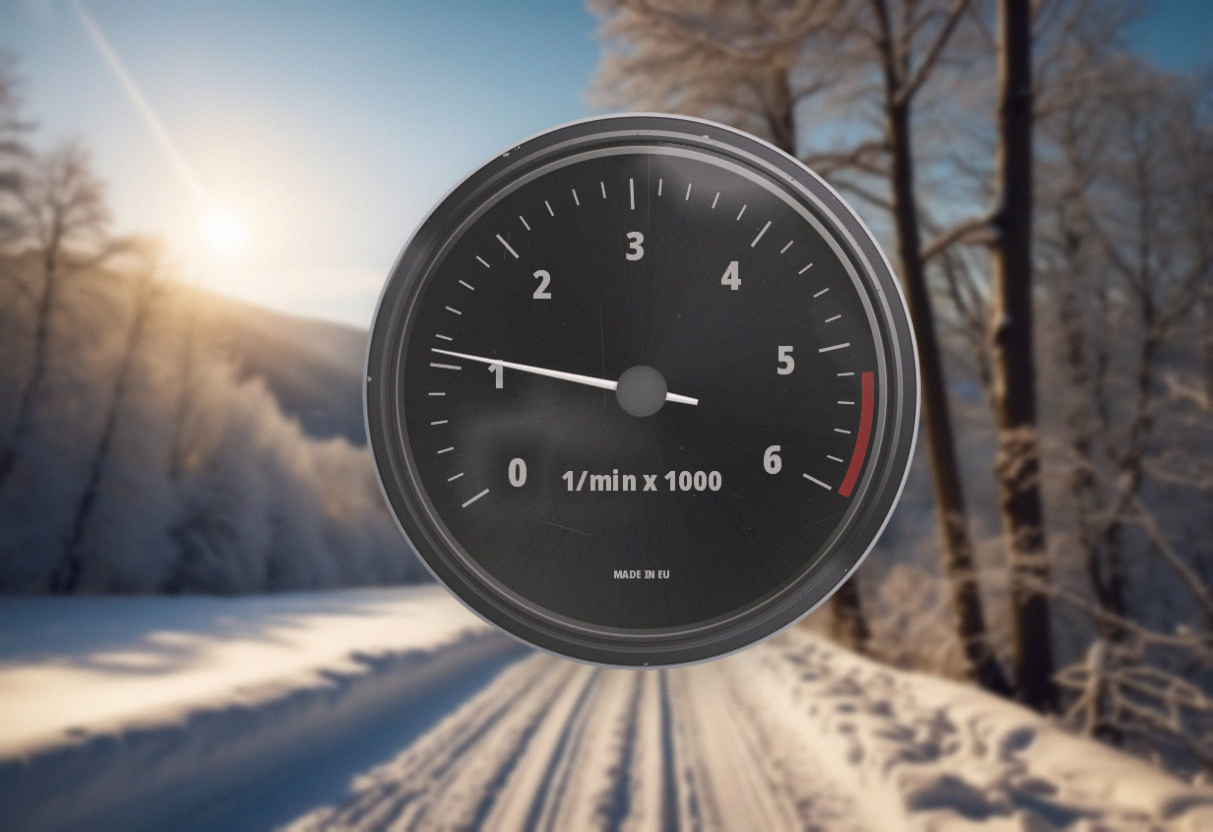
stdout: {"value": 1100, "unit": "rpm"}
